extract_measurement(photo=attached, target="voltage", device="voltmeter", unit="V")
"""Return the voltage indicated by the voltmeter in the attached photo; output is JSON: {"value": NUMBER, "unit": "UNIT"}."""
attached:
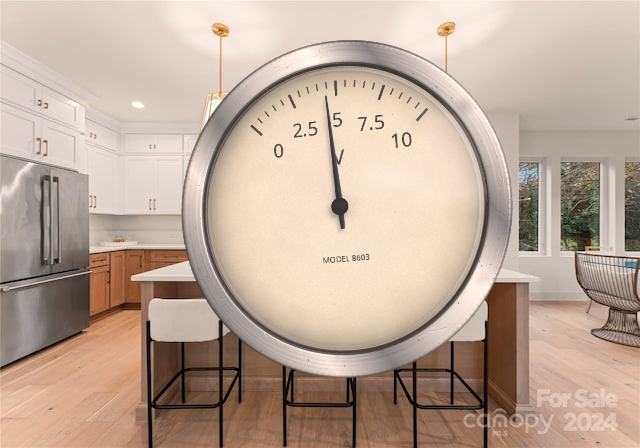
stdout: {"value": 4.5, "unit": "V"}
